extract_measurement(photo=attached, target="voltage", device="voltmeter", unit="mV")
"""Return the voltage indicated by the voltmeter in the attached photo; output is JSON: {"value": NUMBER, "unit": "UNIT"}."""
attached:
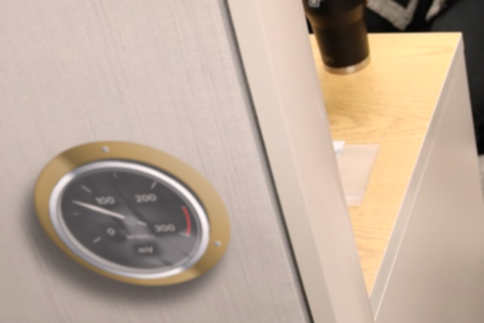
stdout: {"value": 75, "unit": "mV"}
